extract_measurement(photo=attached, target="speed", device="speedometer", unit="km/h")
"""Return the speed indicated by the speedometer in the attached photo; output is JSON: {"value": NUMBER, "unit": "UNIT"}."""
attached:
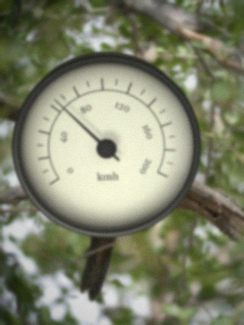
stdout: {"value": 65, "unit": "km/h"}
